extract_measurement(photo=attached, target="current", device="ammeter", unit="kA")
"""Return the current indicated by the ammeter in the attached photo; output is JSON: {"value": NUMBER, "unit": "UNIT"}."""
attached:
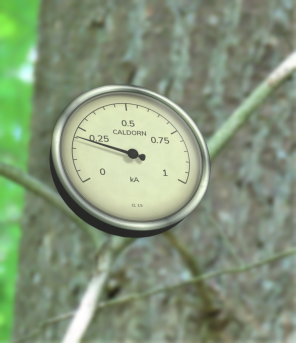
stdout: {"value": 0.2, "unit": "kA"}
